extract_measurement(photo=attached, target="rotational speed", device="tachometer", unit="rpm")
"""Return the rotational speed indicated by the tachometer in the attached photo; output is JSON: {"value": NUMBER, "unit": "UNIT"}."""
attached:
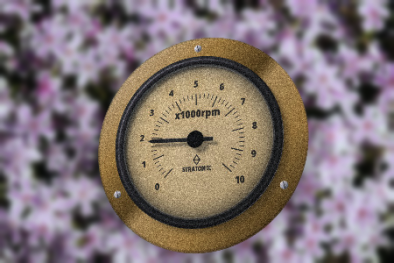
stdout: {"value": 1800, "unit": "rpm"}
